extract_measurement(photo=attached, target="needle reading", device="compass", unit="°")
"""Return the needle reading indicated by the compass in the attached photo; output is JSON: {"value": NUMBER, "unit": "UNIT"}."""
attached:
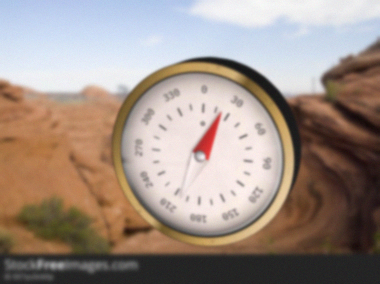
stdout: {"value": 22.5, "unit": "°"}
